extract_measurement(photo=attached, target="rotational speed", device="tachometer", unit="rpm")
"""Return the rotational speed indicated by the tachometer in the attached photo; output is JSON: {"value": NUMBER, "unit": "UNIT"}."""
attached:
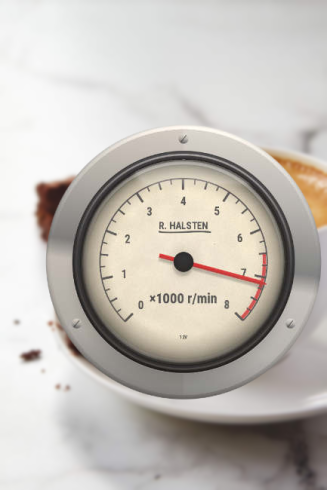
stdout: {"value": 7125, "unit": "rpm"}
